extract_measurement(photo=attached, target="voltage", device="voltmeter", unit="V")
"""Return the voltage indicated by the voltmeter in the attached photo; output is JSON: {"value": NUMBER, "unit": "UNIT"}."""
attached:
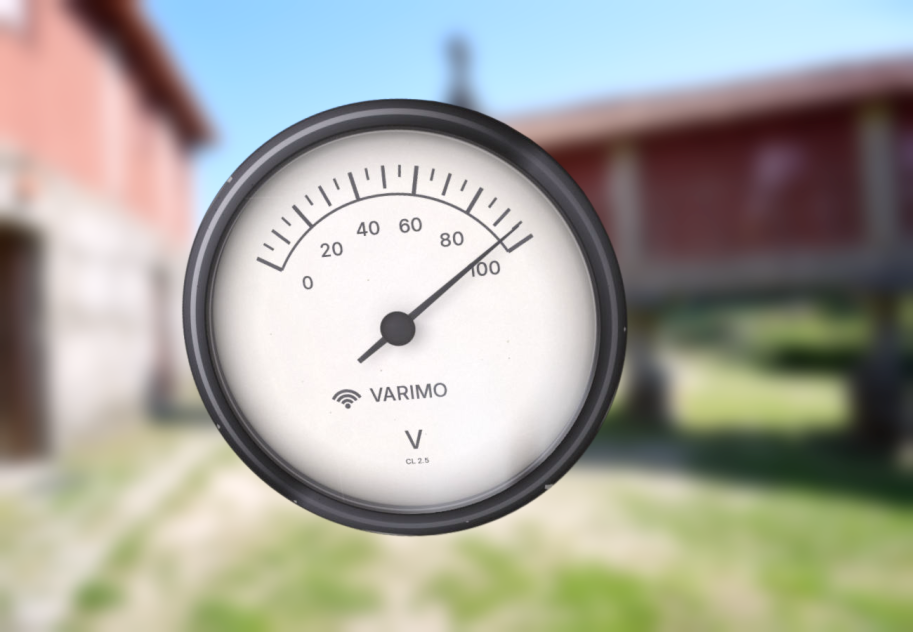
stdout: {"value": 95, "unit": "V"}
